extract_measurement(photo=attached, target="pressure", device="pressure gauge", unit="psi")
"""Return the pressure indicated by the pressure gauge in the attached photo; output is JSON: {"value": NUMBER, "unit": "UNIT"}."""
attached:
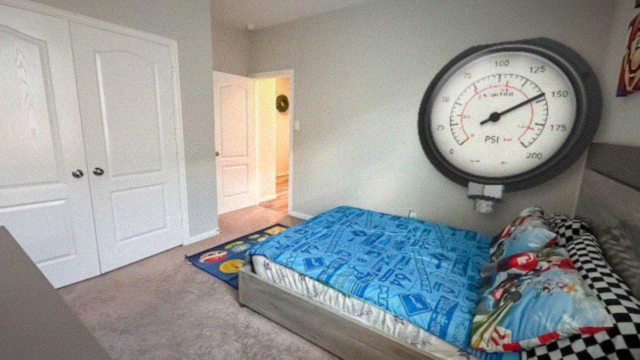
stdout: {"value": 145, "unit": "psi"}
